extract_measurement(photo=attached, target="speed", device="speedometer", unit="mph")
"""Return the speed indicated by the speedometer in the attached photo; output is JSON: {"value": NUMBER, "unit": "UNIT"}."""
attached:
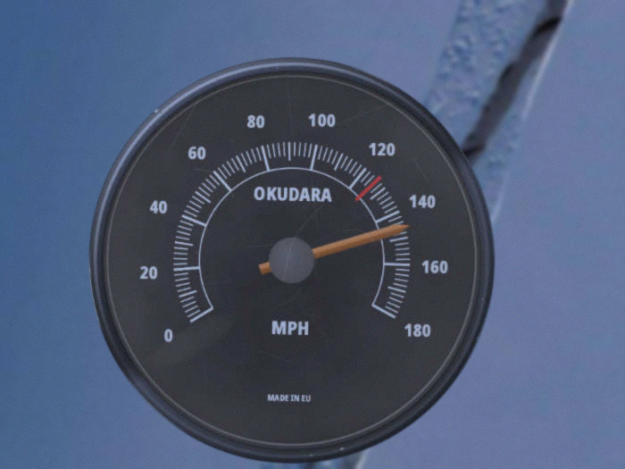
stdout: {"value": 146, "unit": "mph"}
